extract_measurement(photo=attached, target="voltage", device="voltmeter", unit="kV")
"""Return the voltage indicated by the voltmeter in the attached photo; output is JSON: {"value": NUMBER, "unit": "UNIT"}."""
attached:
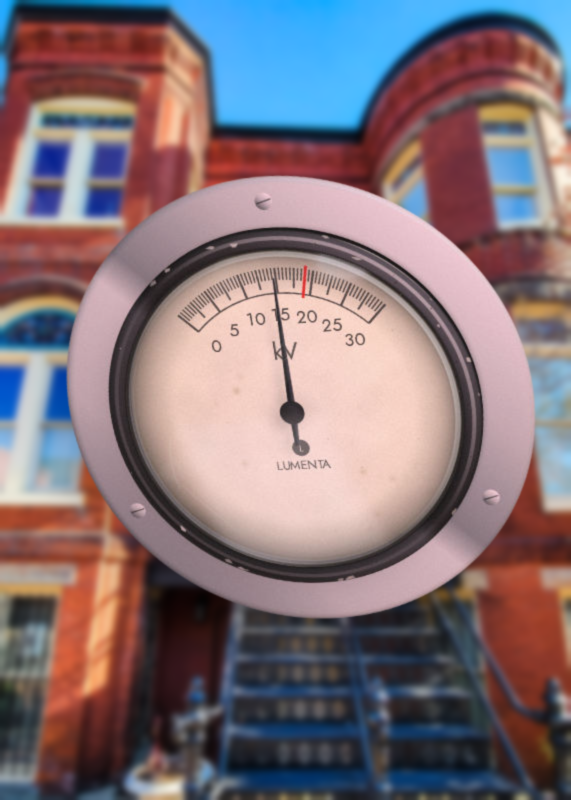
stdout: {"value": 15, "unit": "kV"}
